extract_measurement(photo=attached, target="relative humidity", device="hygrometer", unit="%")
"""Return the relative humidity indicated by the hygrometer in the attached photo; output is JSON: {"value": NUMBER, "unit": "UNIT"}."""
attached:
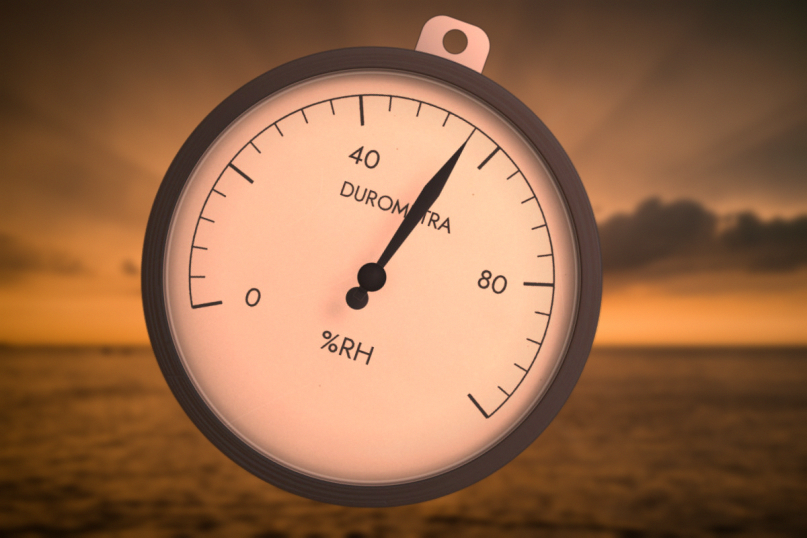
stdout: {"value": 56, "unit": "%"}
